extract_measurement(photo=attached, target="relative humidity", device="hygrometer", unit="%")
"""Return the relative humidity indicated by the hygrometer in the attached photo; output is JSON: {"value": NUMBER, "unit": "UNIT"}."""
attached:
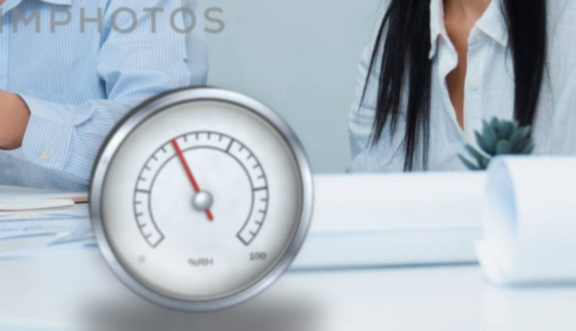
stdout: {"value": 40, "unit": "%"}
